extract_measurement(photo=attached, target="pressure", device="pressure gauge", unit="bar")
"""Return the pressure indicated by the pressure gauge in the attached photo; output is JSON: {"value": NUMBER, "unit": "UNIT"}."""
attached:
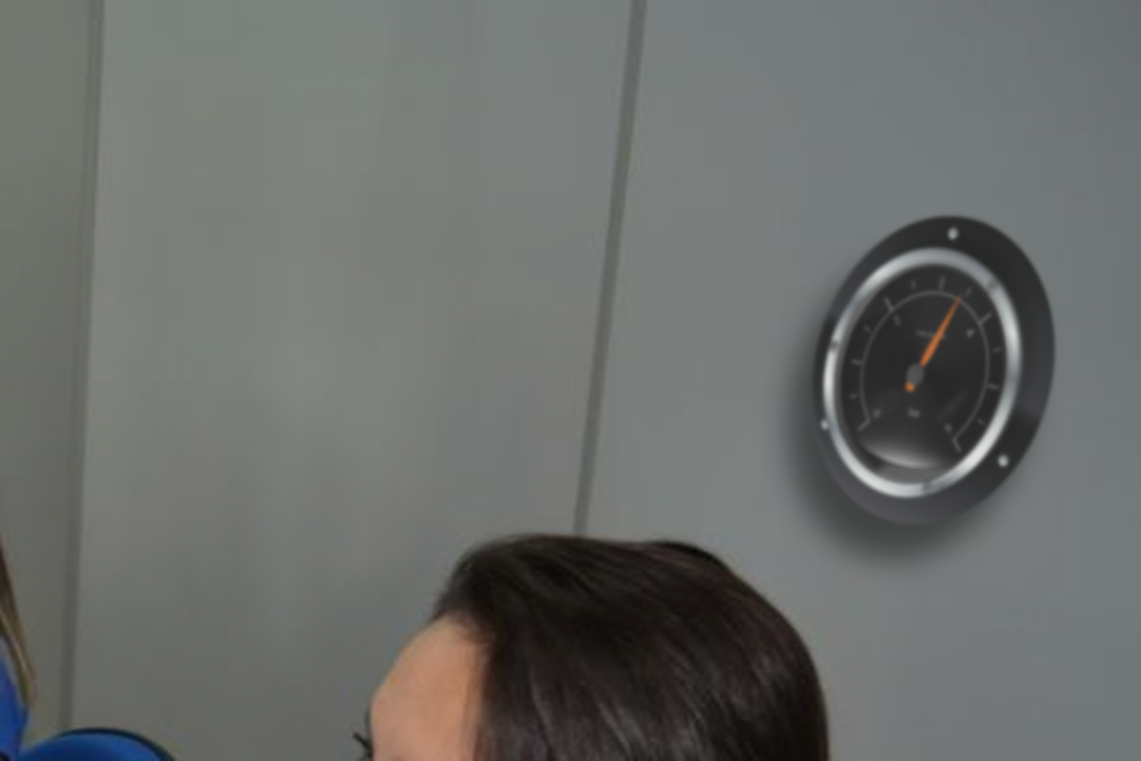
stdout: {"value": 3.5, "unit": "bar"}
